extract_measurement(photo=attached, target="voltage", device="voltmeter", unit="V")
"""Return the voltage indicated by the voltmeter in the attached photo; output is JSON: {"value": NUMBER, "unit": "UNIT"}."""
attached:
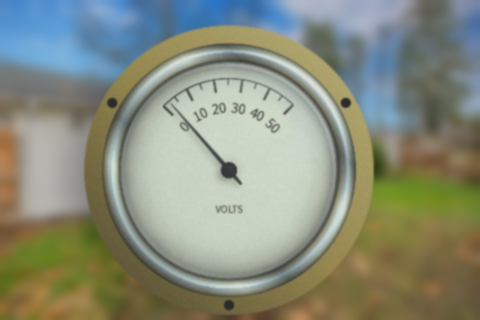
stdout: {"value": 2.5, "unit": "V"}
